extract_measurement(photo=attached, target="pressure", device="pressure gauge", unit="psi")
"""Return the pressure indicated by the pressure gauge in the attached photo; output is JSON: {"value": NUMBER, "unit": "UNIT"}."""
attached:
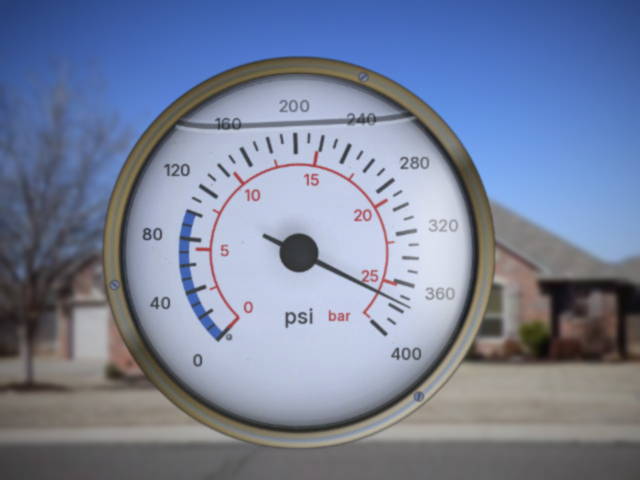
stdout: {"value": 375, "unit": "psi"}
